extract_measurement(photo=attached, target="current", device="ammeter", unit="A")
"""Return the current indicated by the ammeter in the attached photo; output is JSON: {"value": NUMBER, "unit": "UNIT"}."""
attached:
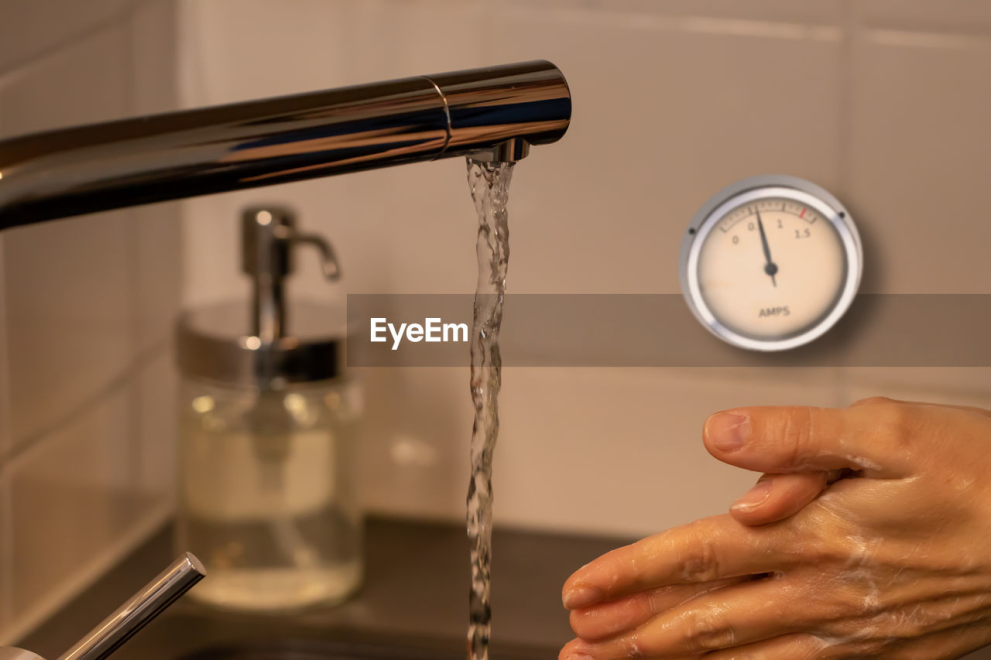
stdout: {"value": 0.6, "unit": "A"}
